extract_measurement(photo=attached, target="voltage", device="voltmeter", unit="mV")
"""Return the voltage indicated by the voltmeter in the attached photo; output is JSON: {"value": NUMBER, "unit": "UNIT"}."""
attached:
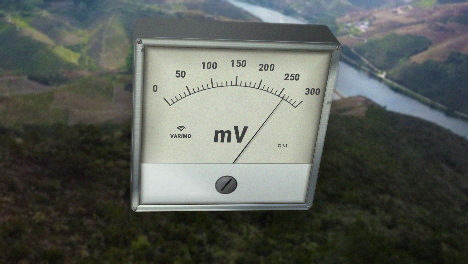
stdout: {"value": 260, "unit": "mV"}
